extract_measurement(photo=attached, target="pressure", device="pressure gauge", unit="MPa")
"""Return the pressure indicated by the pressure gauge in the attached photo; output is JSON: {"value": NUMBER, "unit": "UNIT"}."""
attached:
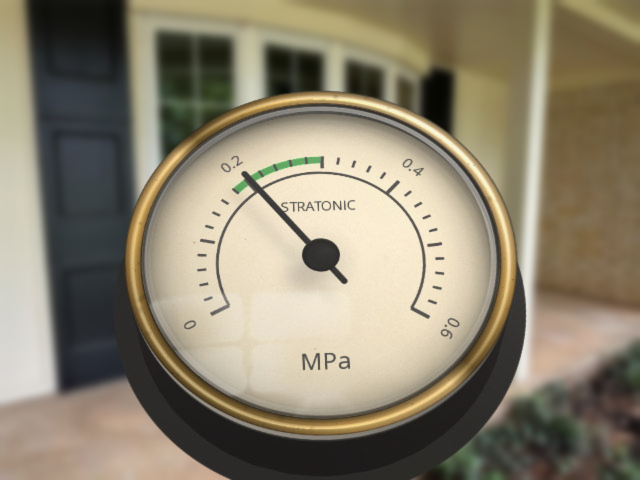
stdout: {"value": 0.2, "unit": "MPa"}
